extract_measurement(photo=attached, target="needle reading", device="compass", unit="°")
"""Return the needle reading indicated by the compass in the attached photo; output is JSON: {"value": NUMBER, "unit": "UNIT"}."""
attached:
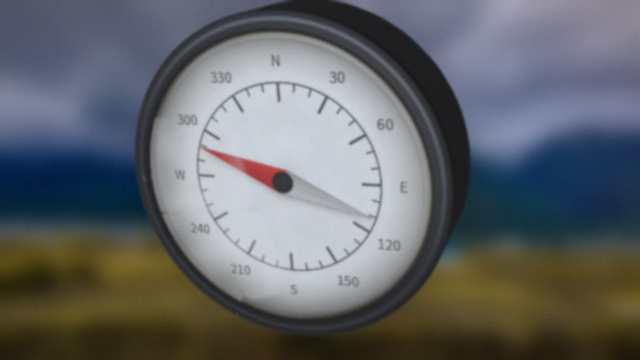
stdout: {"value": 290, "unit": "°"}
